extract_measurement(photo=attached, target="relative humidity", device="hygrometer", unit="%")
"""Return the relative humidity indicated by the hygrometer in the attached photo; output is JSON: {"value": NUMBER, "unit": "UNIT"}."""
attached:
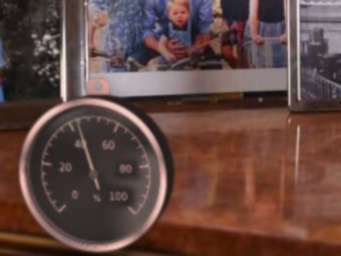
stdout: {"value": 44, "unit": "%"}
